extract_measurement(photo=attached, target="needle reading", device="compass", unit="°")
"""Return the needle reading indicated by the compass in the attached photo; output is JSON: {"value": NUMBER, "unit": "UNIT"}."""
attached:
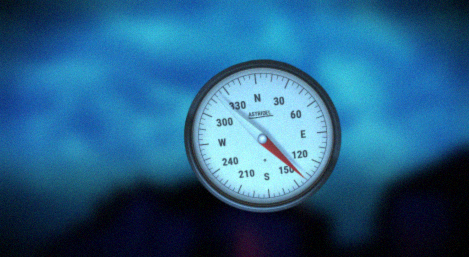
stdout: {"value": 140, "unit": "°"}
